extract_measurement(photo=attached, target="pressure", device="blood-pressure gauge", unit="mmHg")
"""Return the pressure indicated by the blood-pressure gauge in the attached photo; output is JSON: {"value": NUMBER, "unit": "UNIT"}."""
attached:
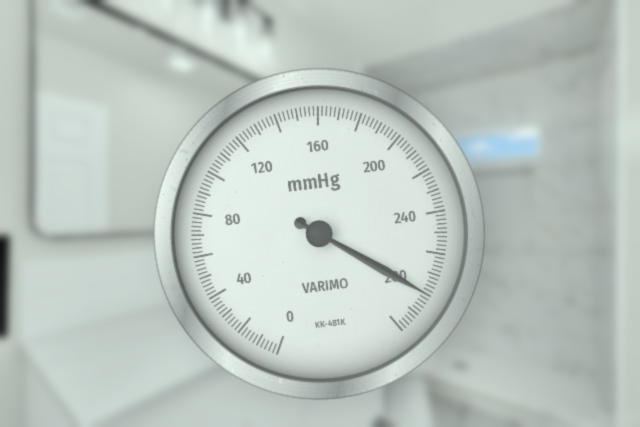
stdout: {"value": 280, "unit": "mmHg"}
